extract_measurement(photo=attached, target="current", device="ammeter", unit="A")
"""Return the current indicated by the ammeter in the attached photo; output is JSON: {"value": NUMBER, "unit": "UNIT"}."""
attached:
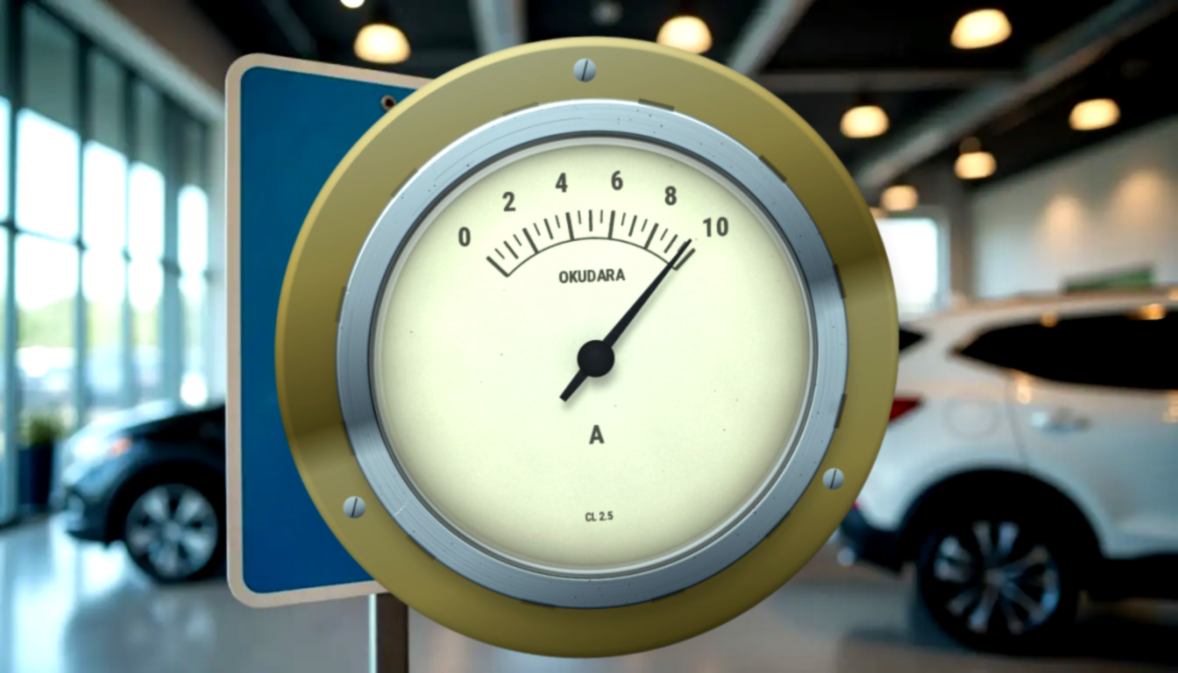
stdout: {"value": 9.5, "unit": "A"}
